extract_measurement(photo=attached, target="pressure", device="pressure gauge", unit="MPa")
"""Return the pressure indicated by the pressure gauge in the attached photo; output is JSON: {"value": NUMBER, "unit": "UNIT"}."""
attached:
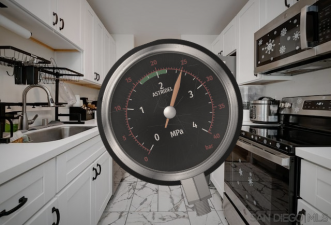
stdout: {"value": 2.5, "unit": "MPa"}
